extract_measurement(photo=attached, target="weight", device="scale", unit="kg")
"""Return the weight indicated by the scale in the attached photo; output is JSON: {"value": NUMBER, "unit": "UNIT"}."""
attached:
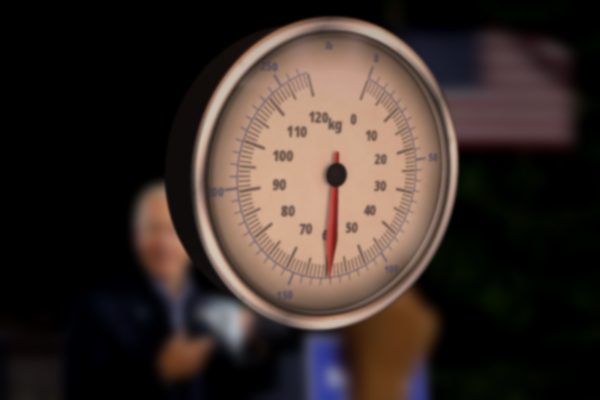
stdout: {"value": 60, "unit": "kg"}
